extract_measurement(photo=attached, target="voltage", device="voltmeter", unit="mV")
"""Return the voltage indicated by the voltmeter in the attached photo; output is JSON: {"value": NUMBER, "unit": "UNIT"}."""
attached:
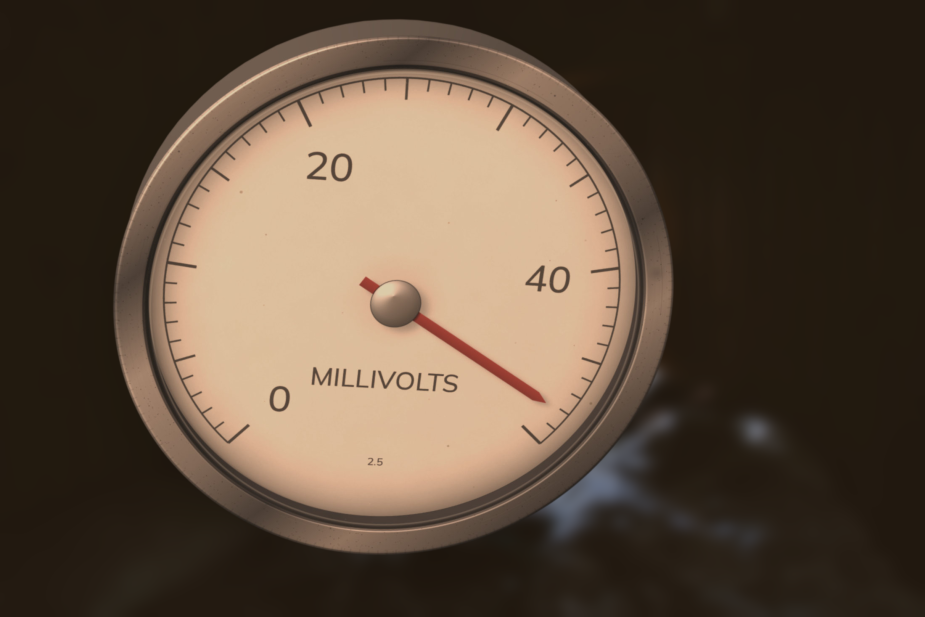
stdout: {"value": 48, "unit": "mV"}
